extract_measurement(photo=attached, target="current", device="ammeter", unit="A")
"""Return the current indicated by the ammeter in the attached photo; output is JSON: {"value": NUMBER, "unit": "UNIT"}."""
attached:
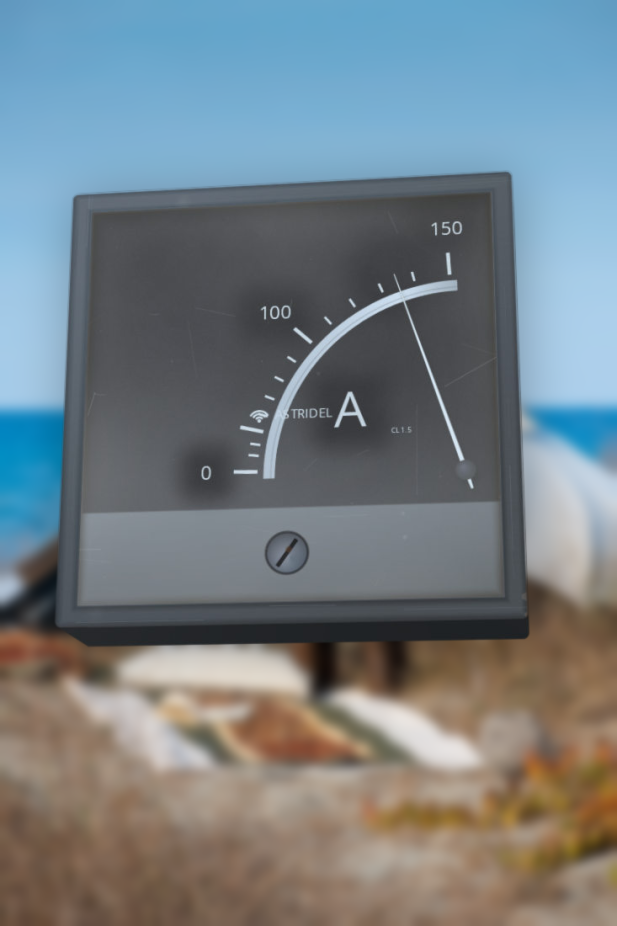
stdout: {"value": 135, "unit": "A"}
